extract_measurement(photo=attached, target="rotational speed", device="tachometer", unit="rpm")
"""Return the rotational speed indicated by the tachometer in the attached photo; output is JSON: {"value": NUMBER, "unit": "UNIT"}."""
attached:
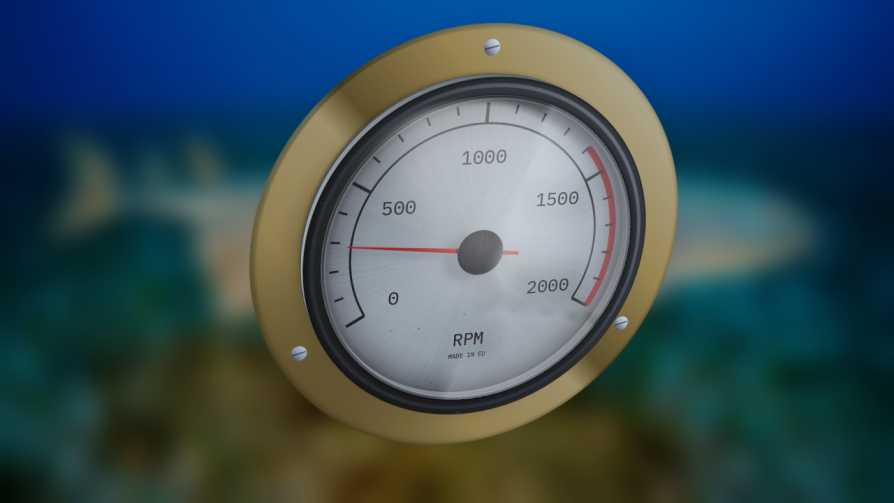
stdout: {"value": 300, "unit": "rpm"}
